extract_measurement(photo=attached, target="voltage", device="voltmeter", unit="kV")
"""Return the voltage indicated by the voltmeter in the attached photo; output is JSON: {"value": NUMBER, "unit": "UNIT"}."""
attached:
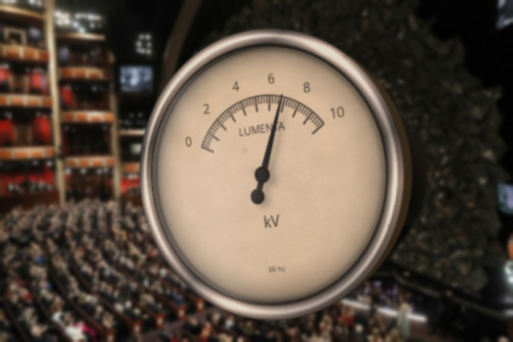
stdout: {"value": 7, "unit": "kV"}
